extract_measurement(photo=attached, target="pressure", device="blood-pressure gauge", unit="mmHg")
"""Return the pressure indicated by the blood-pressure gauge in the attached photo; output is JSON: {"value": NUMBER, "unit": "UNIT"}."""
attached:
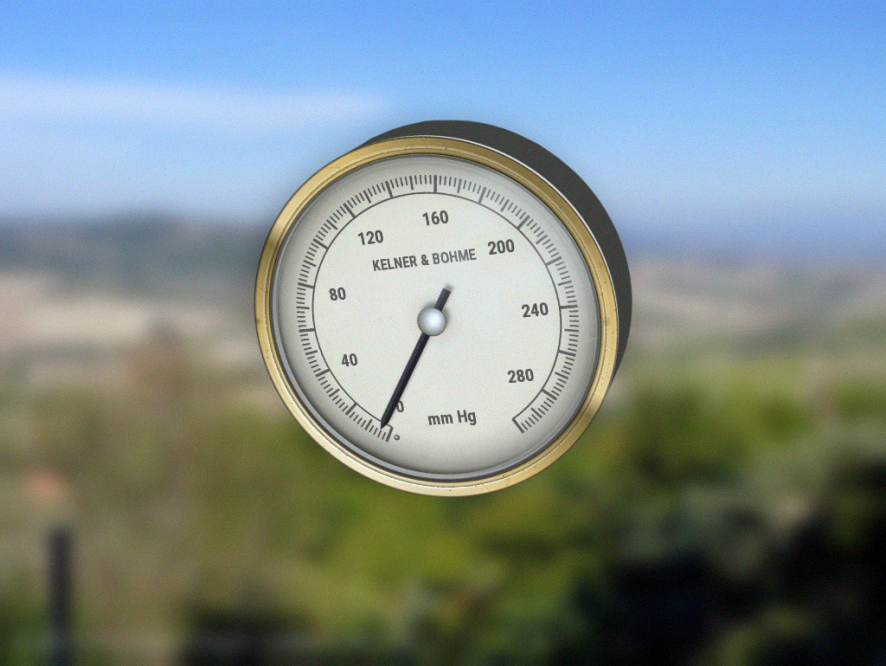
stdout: {"value": 4, "unit": "mmHg"}
